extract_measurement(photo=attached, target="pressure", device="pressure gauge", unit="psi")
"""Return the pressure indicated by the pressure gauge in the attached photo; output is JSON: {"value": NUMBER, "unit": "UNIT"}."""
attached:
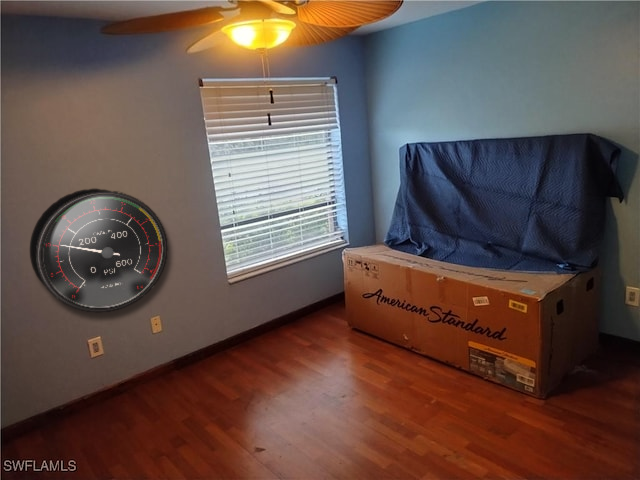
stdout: {"value": 150, "unit": "psi"}
